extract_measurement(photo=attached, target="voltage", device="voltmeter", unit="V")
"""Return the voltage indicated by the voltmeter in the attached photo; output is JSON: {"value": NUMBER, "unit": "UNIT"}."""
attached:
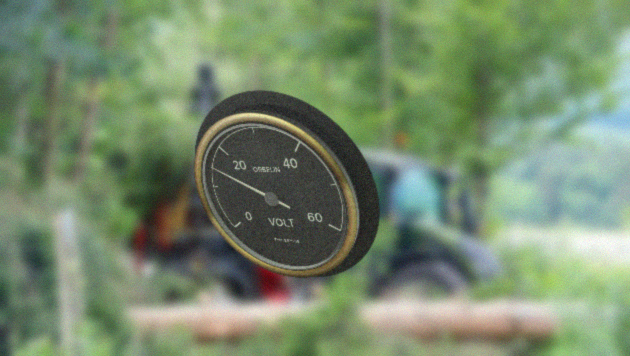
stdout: {"value": 15, "unit": "V"}
